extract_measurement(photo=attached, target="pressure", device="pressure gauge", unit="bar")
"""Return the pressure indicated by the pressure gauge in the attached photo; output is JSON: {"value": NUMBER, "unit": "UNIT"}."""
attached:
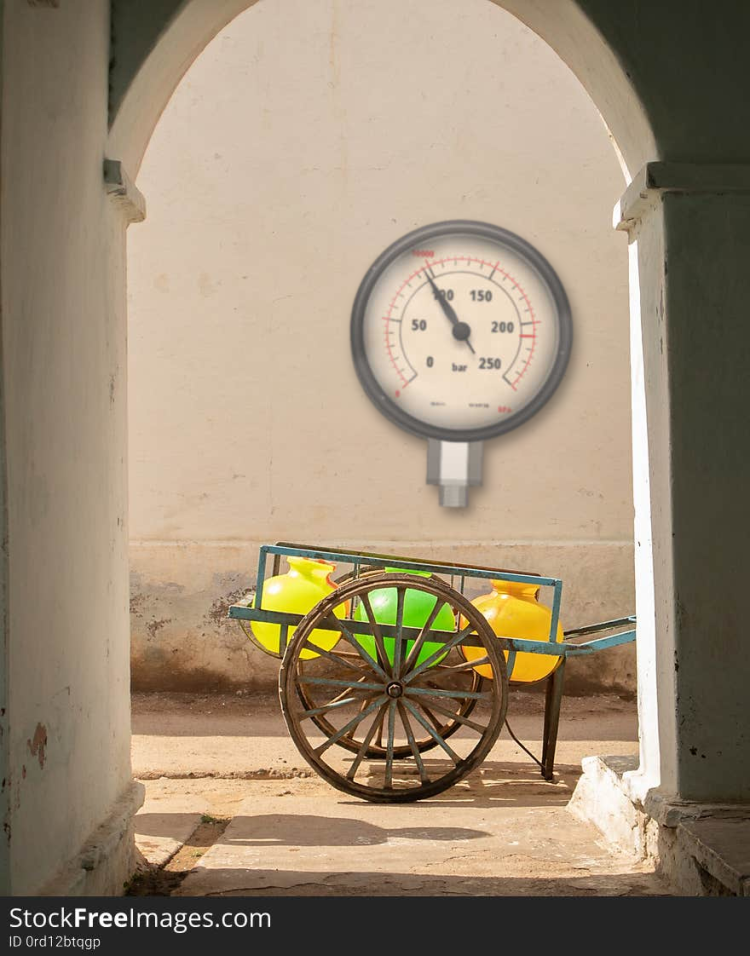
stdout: {"value": 95, "unit": "bar"}
